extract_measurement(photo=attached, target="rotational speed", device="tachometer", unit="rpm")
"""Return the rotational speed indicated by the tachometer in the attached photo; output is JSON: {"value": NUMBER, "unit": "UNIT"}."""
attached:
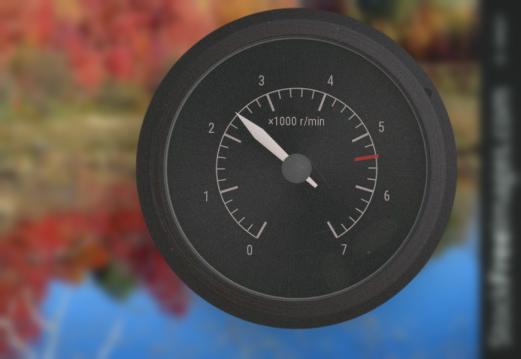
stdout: {"value": 2400, "unit": "rpm"}
